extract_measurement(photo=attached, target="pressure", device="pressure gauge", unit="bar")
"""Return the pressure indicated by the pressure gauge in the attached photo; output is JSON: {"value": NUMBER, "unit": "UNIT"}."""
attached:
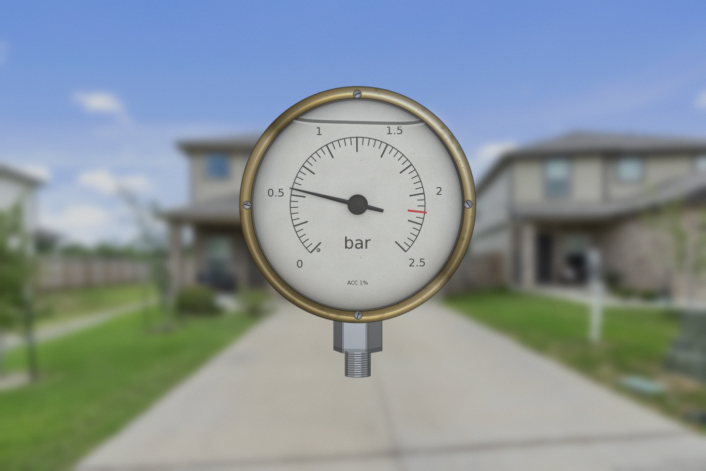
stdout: {"value": 0.55, "unit": "bar"}
